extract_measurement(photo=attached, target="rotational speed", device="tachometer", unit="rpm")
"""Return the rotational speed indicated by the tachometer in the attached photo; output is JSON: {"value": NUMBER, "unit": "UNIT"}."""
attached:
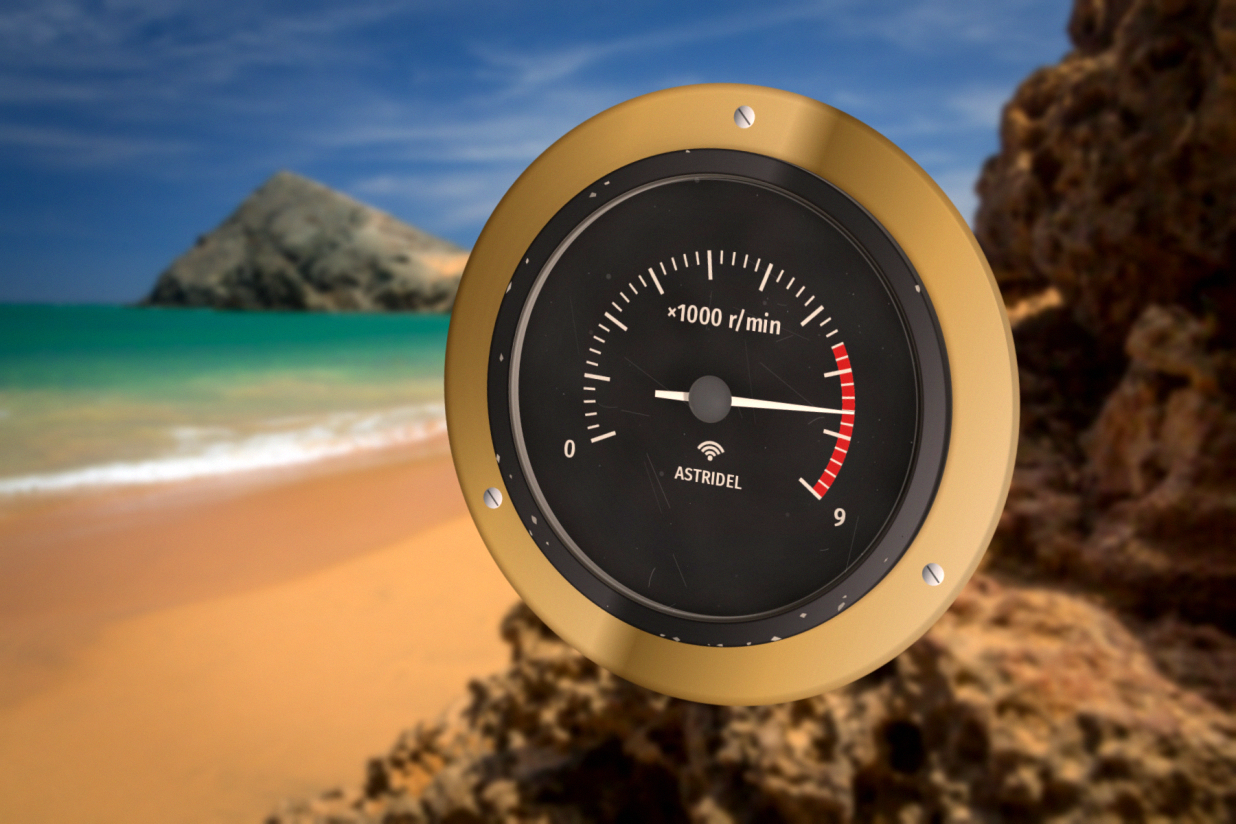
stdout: {"value": 7600, "unit": "rpm"}
